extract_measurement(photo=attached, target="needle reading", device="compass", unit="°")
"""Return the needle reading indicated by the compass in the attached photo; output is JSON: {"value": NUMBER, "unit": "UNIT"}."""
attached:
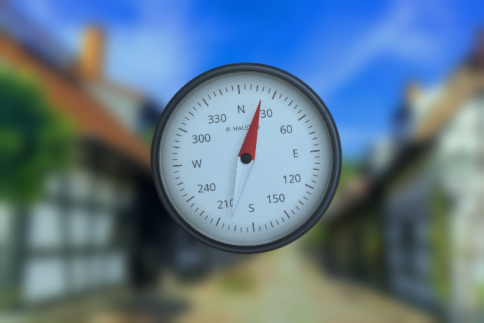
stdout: {"value": 20, "unit": "°"}
